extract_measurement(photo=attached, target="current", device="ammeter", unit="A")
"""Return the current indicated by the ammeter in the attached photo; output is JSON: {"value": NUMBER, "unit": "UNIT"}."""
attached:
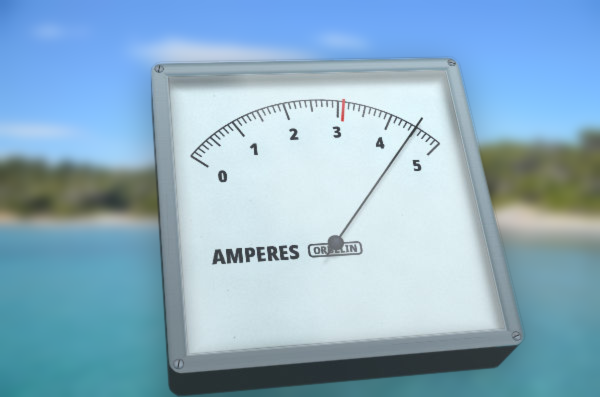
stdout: {"value": 4.5, "unit": "A"}
